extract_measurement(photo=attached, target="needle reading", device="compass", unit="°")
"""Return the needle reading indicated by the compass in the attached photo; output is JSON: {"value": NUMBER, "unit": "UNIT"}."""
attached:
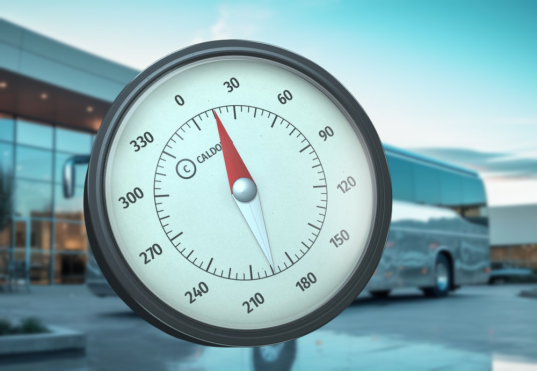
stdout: {"value": 15, "unit": "°"}
